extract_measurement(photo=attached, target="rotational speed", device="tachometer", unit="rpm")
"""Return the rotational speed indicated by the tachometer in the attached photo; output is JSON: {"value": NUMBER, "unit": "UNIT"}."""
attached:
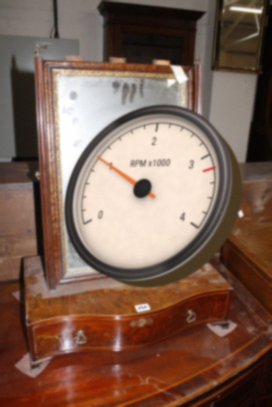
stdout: {"value": 1000, "unit": "rpm"}
